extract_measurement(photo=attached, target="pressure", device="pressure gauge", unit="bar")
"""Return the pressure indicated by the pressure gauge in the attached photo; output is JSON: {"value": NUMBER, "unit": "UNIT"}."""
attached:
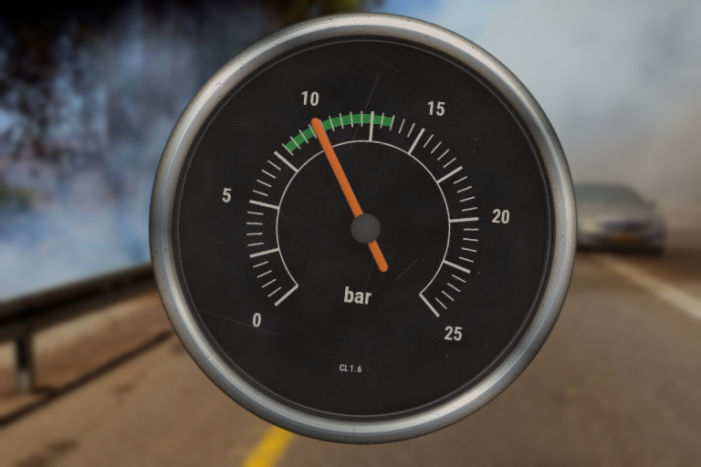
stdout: {"value": 9.75, "unit": "bar"}
